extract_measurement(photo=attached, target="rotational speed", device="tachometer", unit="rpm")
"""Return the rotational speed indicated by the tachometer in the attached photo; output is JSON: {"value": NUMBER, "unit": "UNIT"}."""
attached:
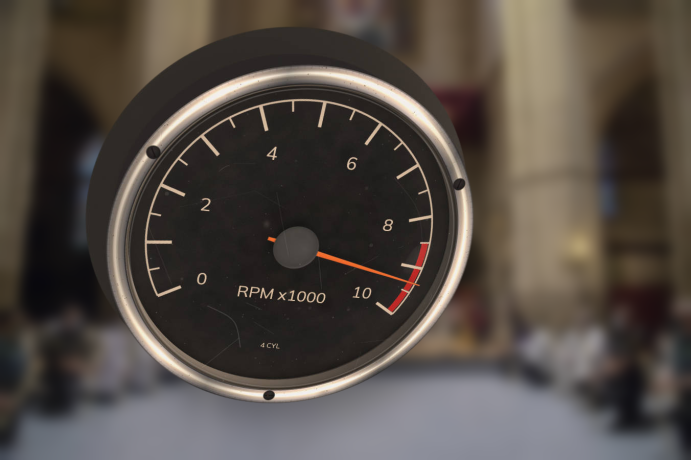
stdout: {"value": 9250, "unit": "rpm"}
